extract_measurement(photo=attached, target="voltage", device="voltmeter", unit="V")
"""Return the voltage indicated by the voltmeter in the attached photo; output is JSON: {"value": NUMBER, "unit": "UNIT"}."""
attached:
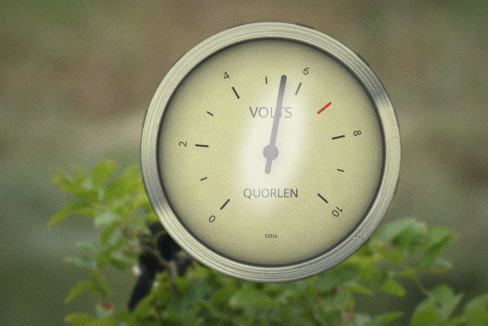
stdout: {"value": 5.5, "unit": "V"}
